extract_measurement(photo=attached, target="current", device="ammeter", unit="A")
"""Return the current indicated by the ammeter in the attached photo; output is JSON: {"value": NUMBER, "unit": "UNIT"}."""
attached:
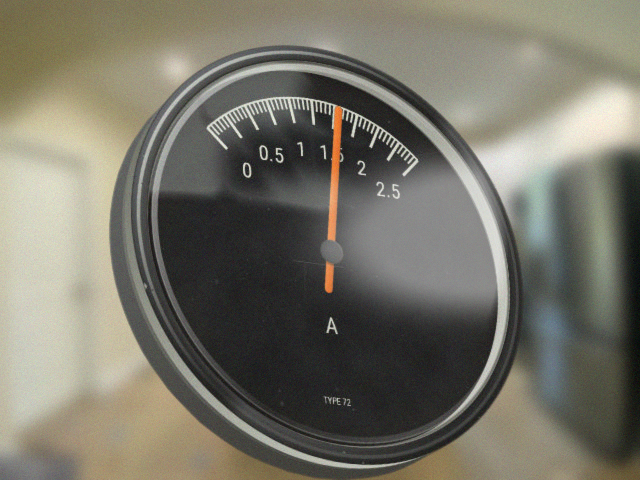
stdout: {"value": 1.5, "unit": "A"}
